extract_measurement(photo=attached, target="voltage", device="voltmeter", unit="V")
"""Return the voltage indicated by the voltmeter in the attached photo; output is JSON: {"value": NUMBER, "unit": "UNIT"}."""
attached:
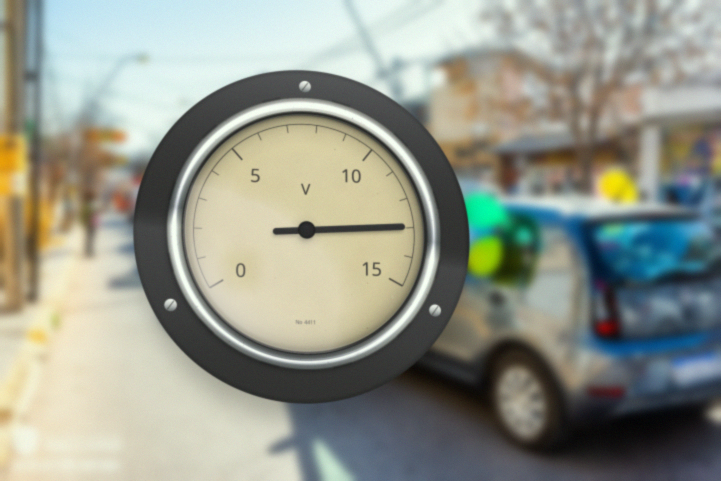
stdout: {"value": 13, "unit": "V"}
